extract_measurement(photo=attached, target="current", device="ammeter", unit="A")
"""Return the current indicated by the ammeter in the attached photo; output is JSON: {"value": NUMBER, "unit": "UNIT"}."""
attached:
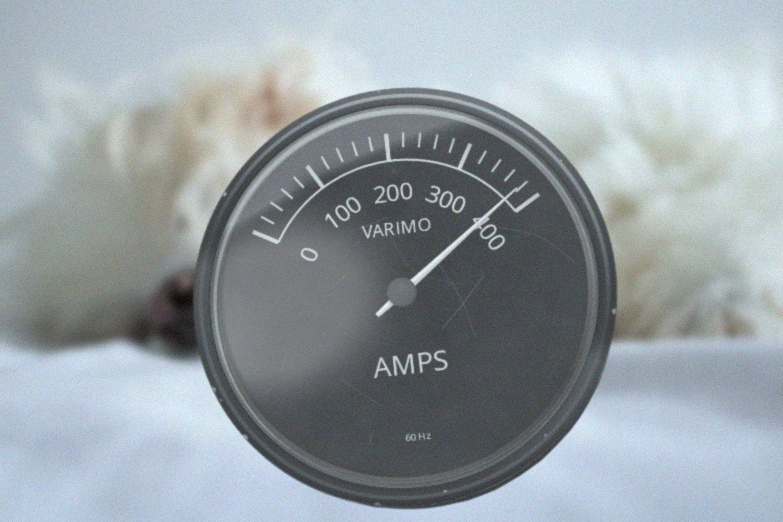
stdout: {"value": 380, "unit": "A"}
